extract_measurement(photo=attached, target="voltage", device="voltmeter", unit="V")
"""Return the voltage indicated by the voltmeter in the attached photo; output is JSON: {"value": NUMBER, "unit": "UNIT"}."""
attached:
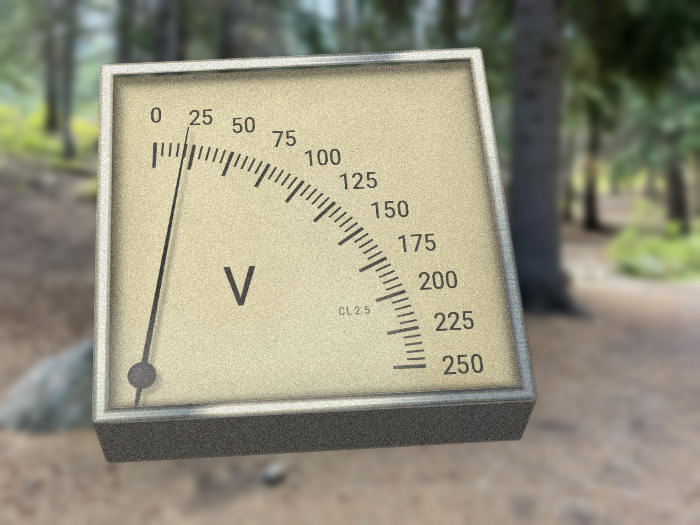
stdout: {"value": 20, "unit": "V"}
